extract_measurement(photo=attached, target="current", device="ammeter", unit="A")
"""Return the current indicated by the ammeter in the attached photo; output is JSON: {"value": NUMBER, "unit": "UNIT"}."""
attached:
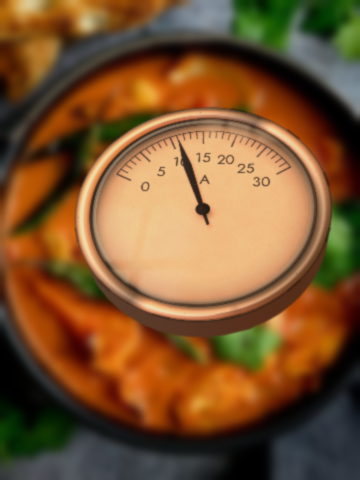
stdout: {"value": 11, "unit": "A"}
